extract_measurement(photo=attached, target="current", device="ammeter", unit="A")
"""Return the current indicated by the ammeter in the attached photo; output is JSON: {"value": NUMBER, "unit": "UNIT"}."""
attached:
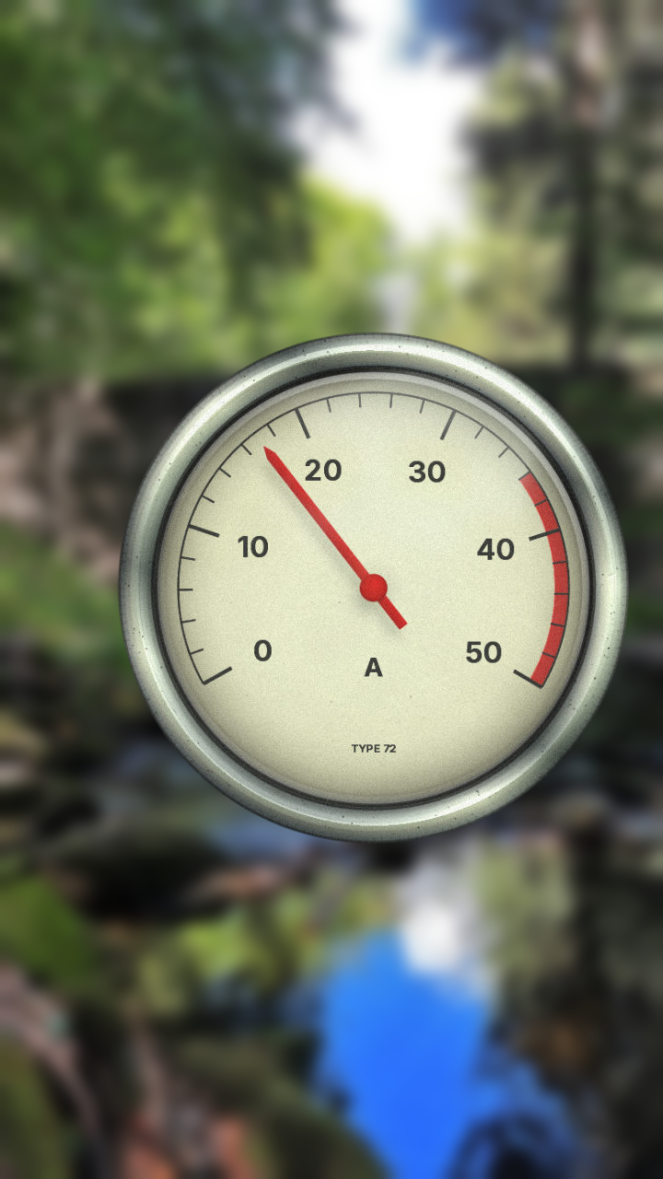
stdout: {"value": 17, "unit": "A"}
